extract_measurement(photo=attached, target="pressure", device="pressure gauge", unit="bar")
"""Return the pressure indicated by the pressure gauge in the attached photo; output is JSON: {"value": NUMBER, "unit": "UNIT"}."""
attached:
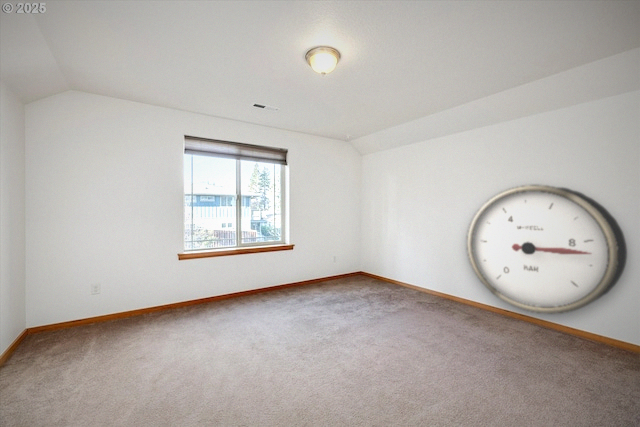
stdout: {"value": 8.5, "unit": "bar"}
